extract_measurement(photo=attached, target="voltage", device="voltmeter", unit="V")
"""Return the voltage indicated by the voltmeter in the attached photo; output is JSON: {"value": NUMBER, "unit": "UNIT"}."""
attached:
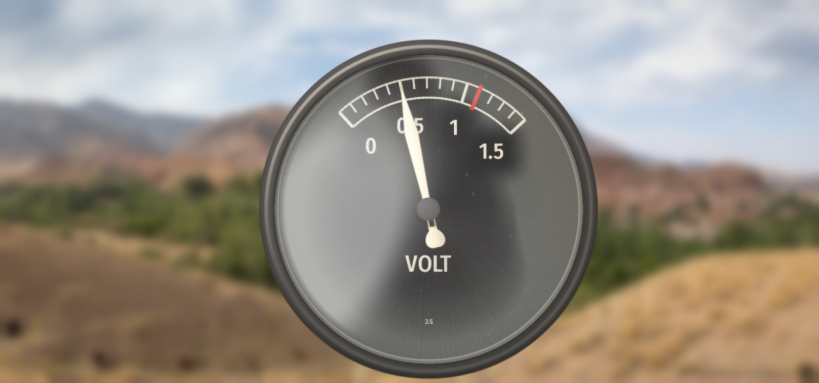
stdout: {"value": 0.5, "unit": "V"}
